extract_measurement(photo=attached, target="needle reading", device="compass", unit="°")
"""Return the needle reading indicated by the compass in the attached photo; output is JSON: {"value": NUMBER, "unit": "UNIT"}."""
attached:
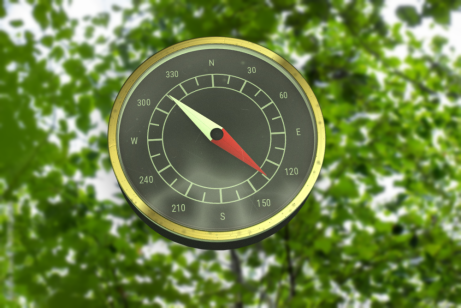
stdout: {"value": 135, "unit": "°"}
